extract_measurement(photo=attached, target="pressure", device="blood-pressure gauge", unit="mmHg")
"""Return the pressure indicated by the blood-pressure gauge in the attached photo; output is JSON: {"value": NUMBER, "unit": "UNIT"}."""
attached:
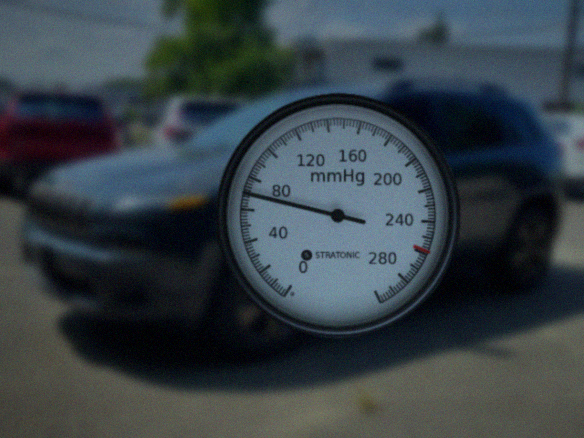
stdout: {"value": 70, "unit": "mmHg"}
